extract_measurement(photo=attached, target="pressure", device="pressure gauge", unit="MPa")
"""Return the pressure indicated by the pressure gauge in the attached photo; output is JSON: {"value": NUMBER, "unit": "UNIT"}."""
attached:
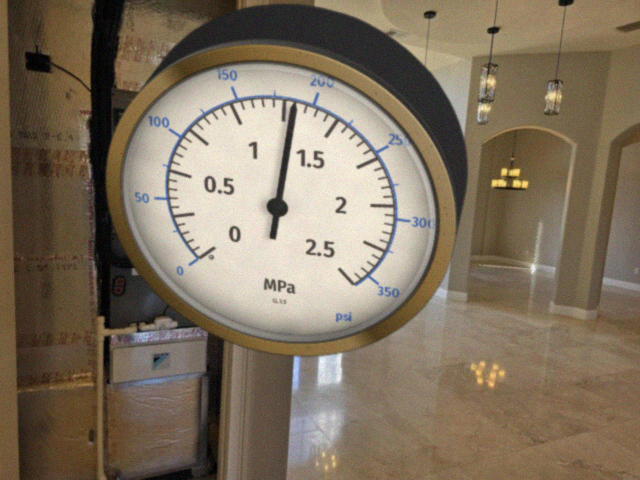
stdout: {"value": 1.3, "unit": "MPa"}
